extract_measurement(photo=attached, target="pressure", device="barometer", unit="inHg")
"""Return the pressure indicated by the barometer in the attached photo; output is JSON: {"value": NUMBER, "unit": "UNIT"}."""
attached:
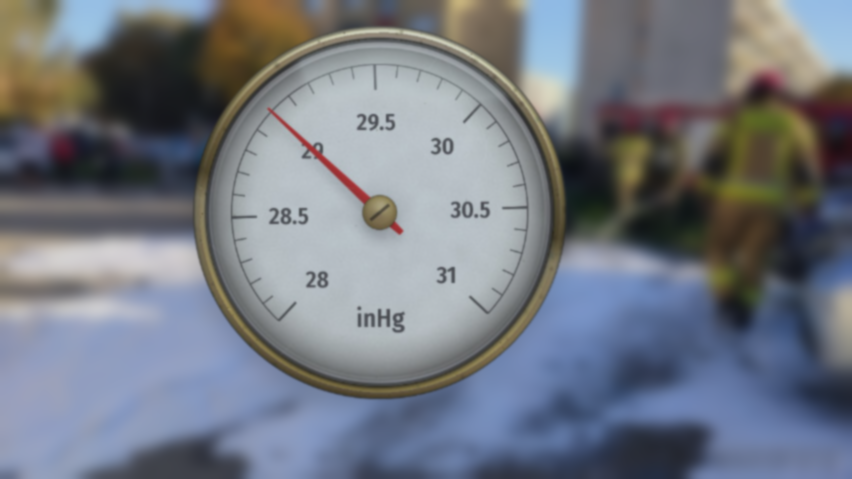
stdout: {"value": 29, "unit": "inHg"}
